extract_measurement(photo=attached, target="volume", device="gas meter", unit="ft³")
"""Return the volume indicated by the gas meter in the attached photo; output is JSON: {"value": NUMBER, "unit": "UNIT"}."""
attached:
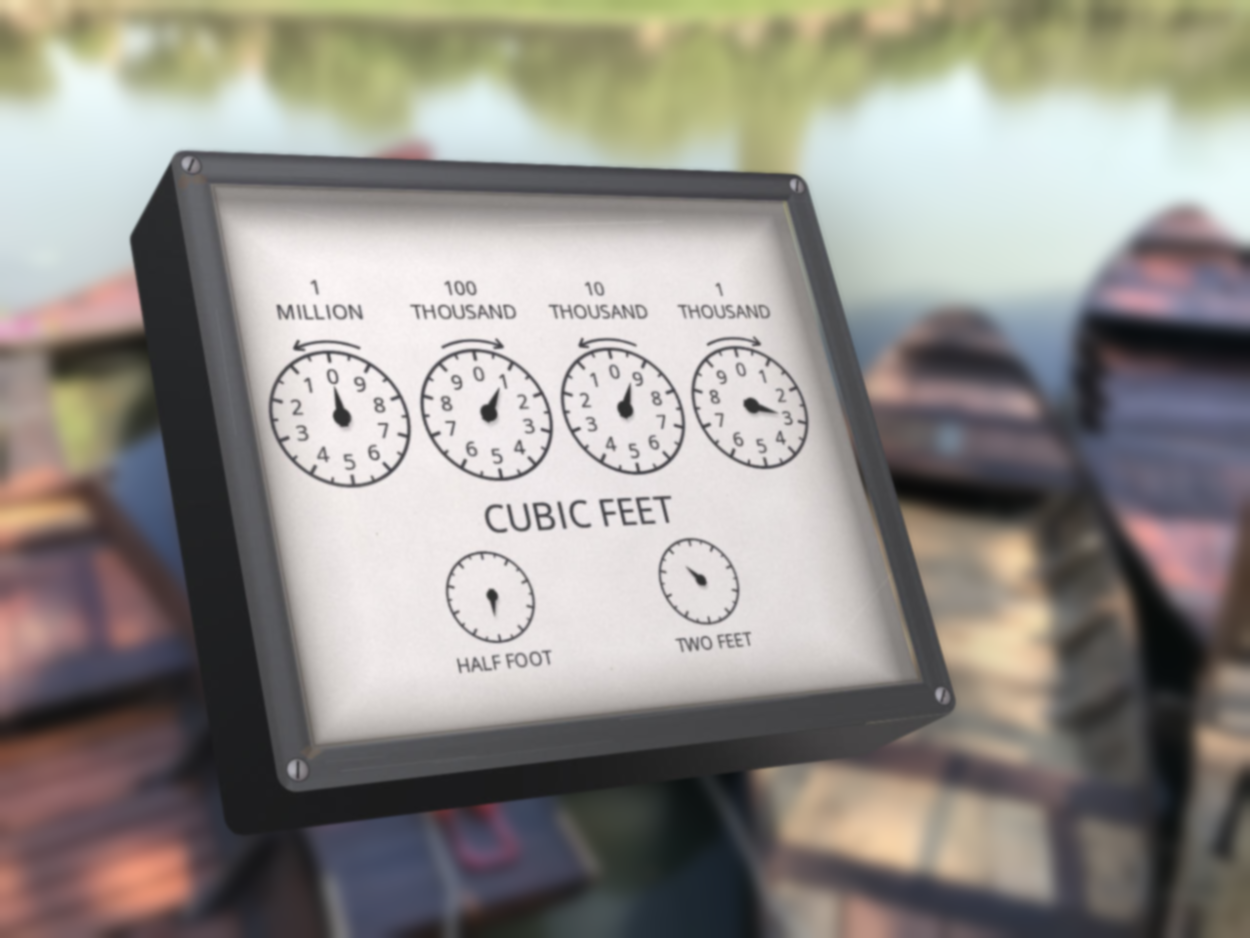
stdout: {"value": 9300, "unit": "ft³"}
